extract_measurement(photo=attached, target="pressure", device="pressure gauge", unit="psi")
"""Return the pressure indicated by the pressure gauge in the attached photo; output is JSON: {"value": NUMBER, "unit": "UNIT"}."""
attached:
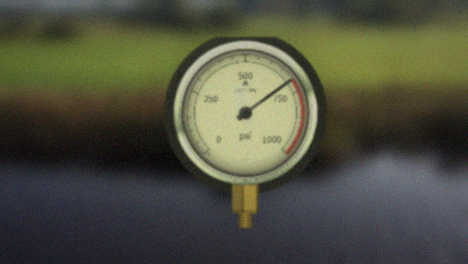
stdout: {"value": 700, "unit": "psi"}
